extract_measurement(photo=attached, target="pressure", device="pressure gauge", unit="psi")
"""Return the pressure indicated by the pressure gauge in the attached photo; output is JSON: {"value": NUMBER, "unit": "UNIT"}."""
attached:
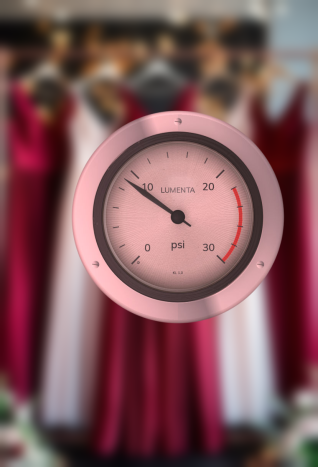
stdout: {"value": 9, "unit": "psi"}
